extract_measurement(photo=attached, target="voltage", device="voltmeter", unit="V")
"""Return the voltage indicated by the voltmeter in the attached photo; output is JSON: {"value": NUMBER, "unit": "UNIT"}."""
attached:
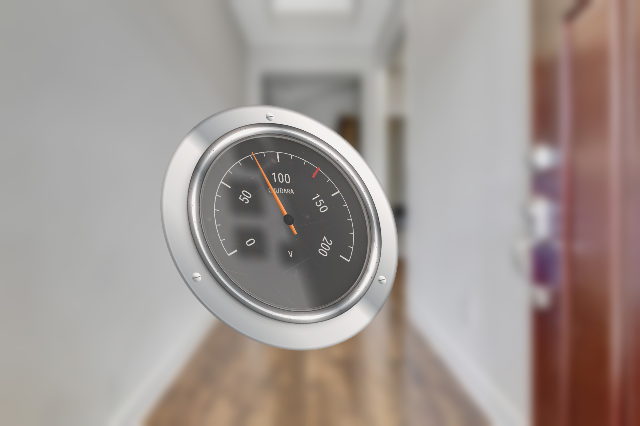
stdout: {"value": 80, "unit": "V"}
